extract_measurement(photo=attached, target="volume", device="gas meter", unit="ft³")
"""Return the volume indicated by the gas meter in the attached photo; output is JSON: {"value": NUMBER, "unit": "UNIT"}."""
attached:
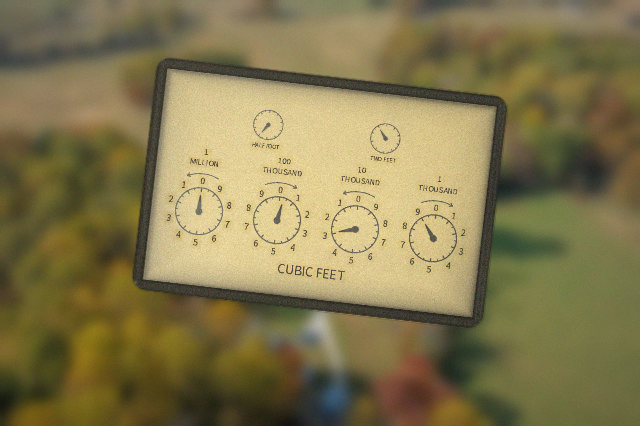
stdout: {"value": 2900, "unit": "ft³"}
